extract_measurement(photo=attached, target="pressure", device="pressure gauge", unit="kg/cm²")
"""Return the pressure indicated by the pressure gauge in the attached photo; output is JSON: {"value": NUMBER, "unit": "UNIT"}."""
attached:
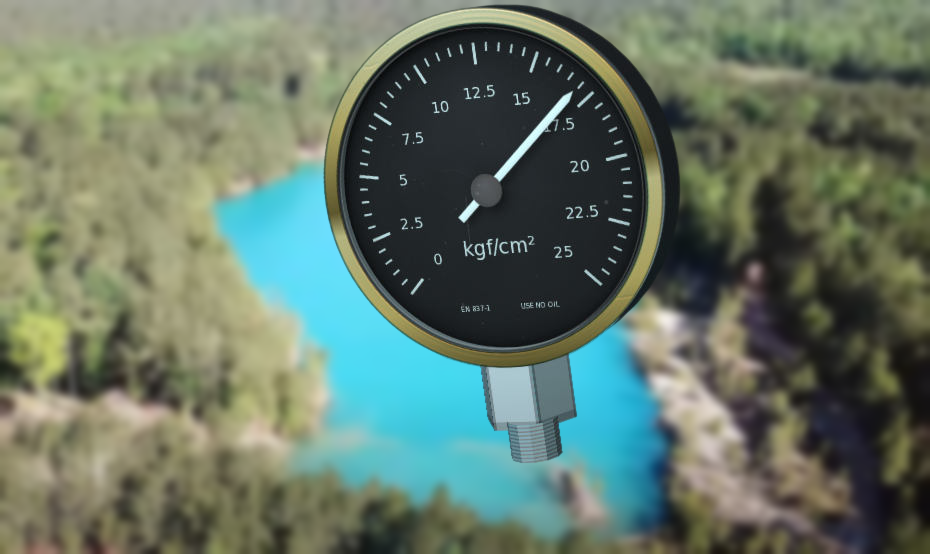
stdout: {"value": 17, "unit": "kg/cm²"}
